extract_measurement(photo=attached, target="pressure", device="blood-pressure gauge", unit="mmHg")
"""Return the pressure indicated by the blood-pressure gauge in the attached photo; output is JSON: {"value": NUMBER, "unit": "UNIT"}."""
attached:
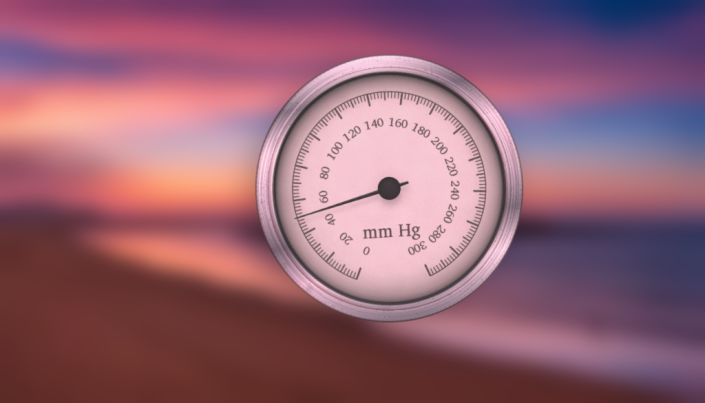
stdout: {"value": 50, "unit": "mmHg"}
